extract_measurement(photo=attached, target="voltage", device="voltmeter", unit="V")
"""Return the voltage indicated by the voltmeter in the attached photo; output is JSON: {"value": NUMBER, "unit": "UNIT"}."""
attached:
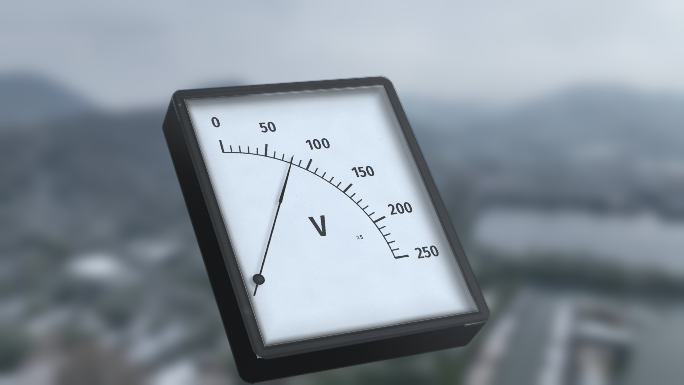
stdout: {"value": 80, "unit": "V"}
